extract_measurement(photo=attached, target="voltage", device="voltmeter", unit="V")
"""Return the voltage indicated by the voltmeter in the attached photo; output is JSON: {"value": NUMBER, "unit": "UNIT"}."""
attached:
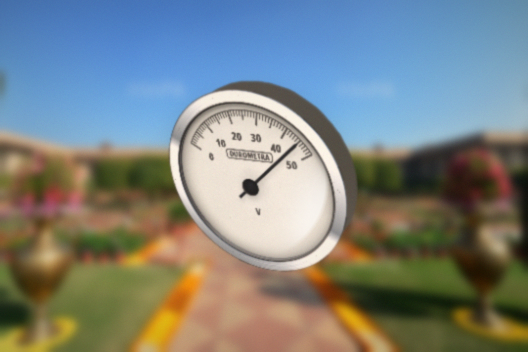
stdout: {"value": 45, "unit": "V"}
